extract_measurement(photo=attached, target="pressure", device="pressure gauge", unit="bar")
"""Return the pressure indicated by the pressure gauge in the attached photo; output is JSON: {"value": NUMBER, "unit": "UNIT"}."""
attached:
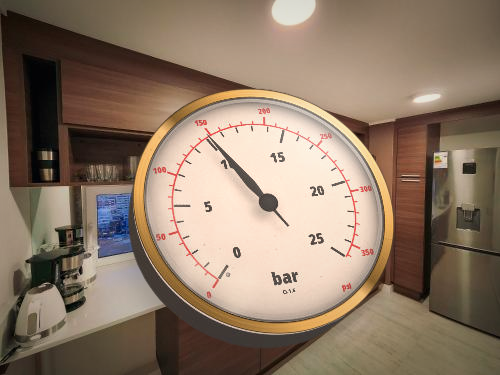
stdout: {"value": 10, "unit": "bar"}
